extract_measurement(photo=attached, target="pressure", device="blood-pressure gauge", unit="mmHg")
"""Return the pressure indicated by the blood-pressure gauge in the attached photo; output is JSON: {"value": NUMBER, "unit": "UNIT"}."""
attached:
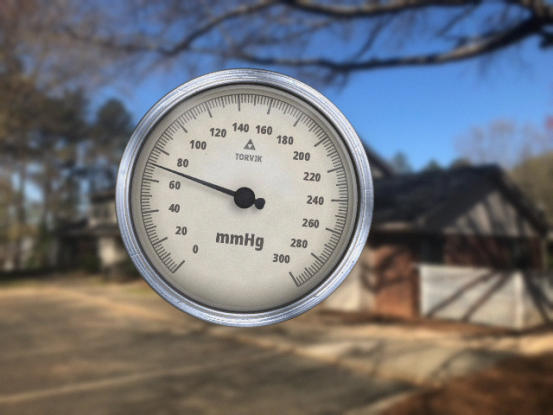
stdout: {"value": 70, "unit": "mmHg"}
